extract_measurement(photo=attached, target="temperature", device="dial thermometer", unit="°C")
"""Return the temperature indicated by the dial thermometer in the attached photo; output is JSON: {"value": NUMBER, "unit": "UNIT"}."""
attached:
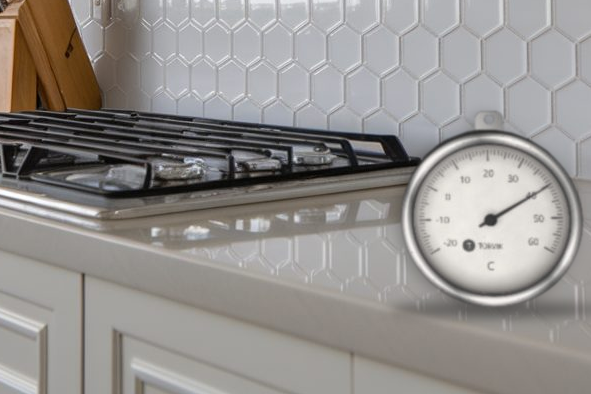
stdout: {"value": 40, "unit": "°C"}
